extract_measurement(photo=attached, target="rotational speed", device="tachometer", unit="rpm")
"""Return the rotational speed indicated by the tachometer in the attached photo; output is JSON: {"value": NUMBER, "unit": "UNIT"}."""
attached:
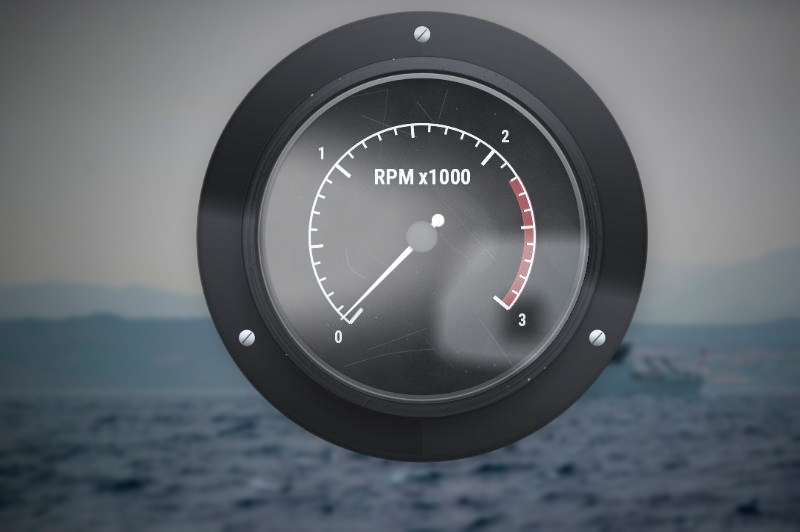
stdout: {"value": 50, "unit": "rpm"}
